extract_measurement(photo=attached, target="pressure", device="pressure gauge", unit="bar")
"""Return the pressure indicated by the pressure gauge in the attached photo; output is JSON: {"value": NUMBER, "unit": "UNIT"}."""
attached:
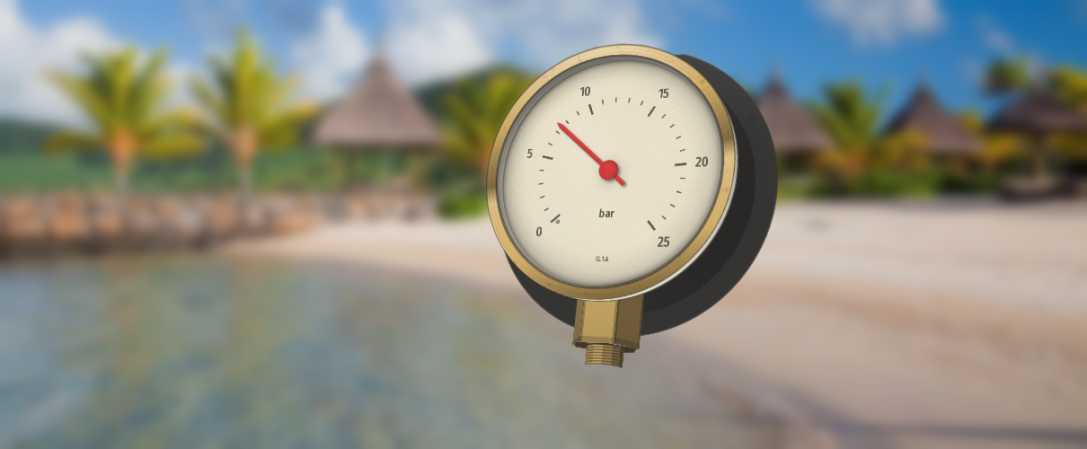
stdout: {"value": 7.5, "unit": "bar"}
